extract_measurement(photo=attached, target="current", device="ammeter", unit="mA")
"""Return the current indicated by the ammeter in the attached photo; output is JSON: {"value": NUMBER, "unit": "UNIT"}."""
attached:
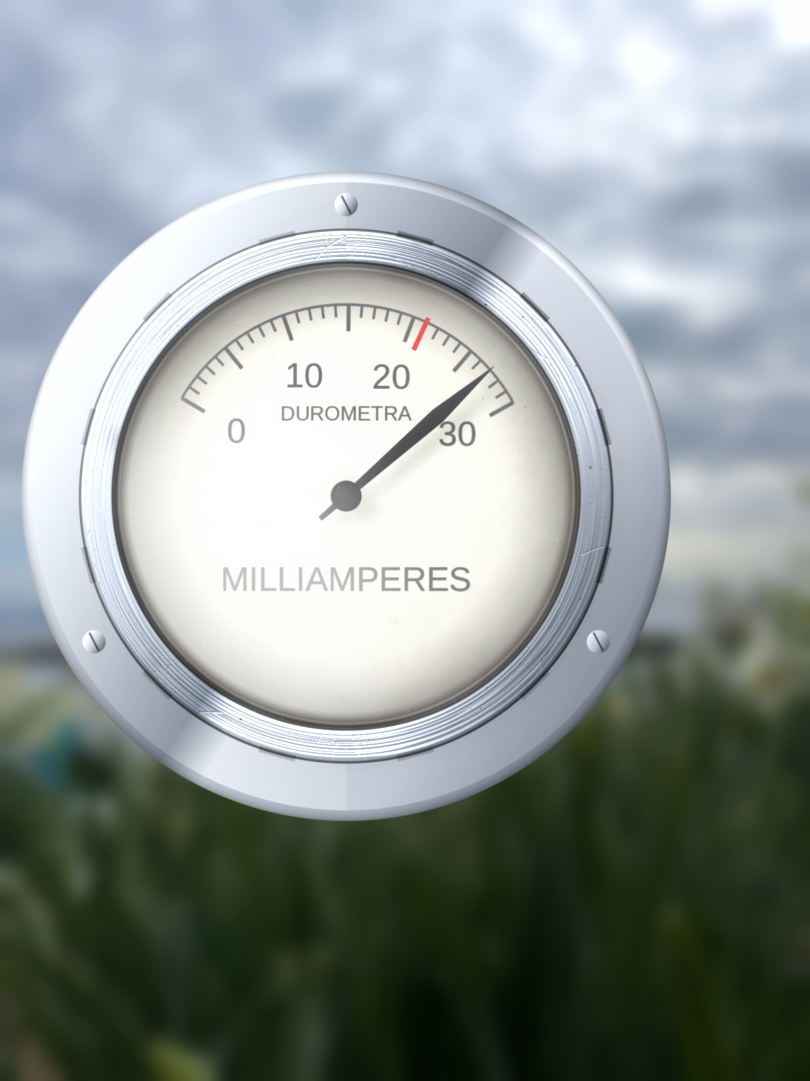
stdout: {"value": 27, "unit": "mA"}
